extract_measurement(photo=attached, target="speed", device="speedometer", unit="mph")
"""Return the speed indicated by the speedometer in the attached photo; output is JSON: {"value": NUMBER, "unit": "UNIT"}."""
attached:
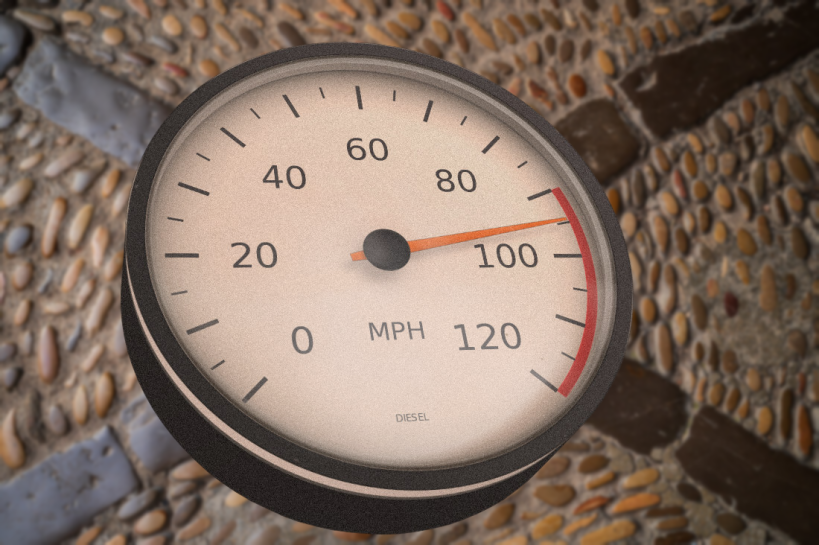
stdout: {"value": 95, "unit": "mph"}
